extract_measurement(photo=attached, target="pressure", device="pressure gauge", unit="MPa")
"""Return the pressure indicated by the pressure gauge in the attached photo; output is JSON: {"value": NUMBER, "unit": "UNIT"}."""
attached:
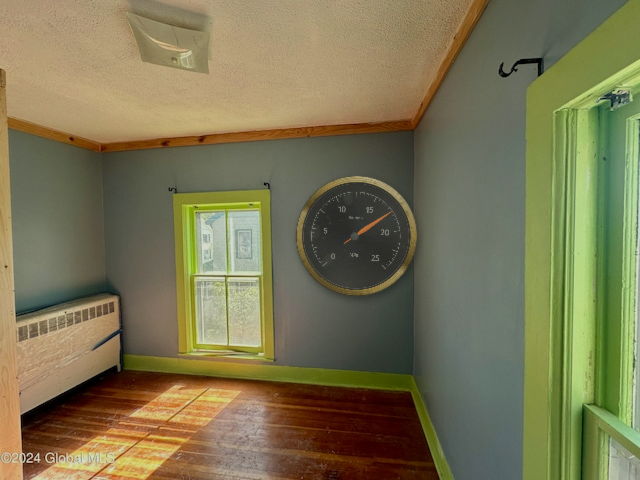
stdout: {"value": 17.5, "unit": "MPa"}
